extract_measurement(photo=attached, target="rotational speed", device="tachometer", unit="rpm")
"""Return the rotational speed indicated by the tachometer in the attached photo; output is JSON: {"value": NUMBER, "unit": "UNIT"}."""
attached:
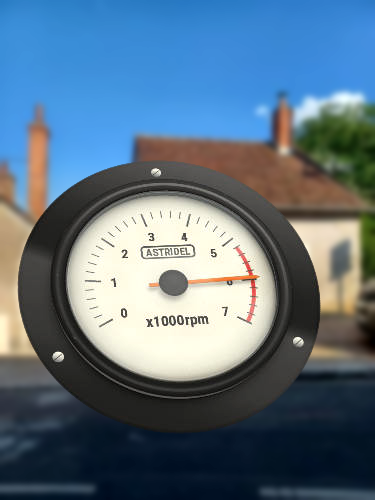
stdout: {"value": 6000, "unit": "rpm"}
